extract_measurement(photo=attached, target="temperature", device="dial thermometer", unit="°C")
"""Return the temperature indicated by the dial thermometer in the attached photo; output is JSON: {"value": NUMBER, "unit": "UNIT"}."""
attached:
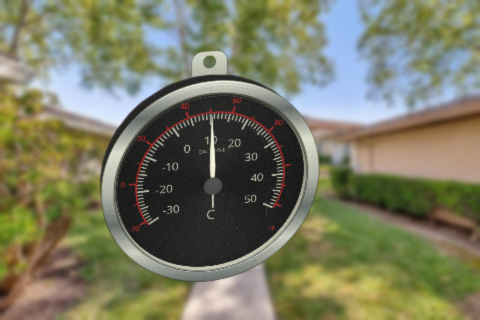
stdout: {"value": 10, "unit": "°C"}
